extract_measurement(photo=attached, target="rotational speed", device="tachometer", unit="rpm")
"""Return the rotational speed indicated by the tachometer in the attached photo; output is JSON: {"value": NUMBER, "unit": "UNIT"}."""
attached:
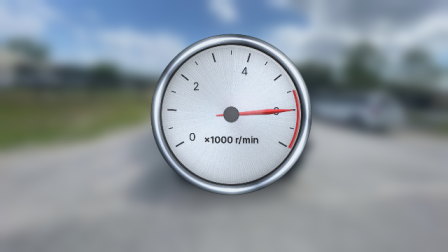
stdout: {"value": 6000, "unit": "rpm"}
